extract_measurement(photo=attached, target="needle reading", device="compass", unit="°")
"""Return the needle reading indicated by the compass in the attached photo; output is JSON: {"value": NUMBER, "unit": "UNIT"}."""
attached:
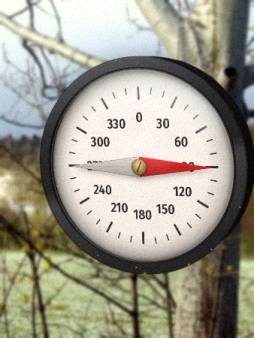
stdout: {"value": 90, "unit": "°"}
